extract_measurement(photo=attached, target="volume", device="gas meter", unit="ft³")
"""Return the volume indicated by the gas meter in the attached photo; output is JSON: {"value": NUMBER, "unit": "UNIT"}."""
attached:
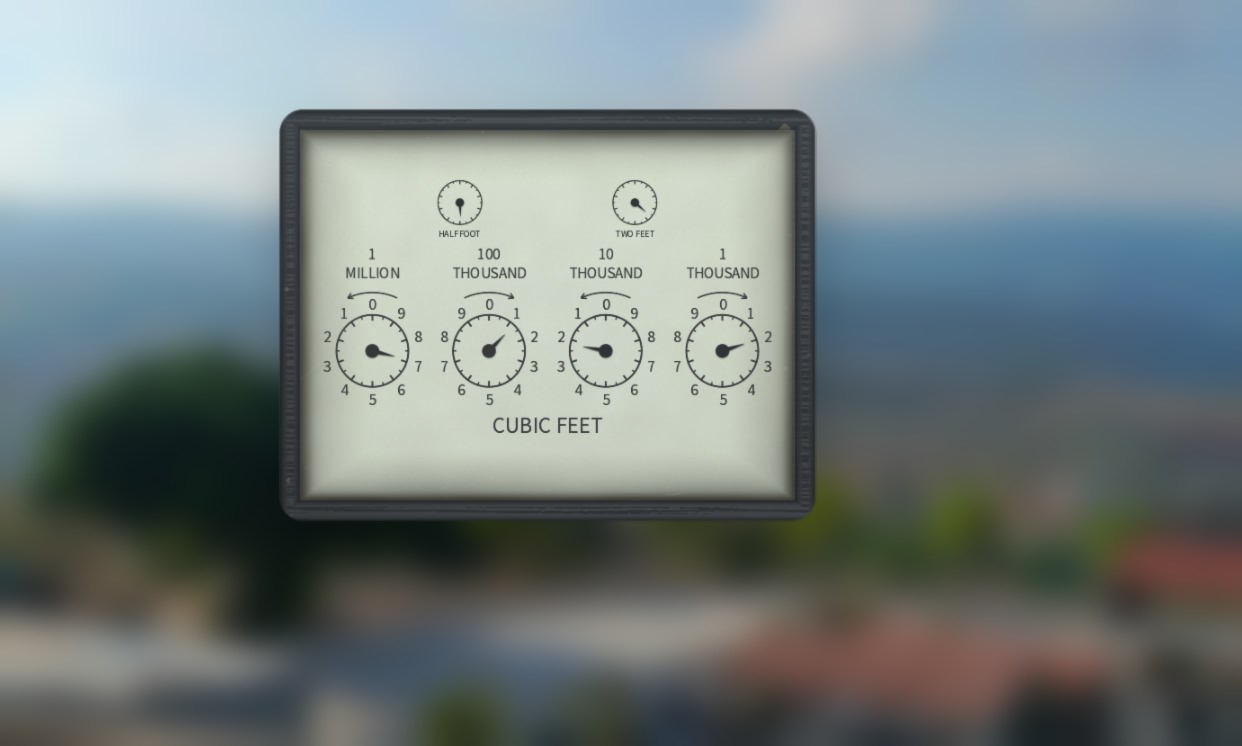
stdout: {"value": 712200, "unit": "ft³"}
